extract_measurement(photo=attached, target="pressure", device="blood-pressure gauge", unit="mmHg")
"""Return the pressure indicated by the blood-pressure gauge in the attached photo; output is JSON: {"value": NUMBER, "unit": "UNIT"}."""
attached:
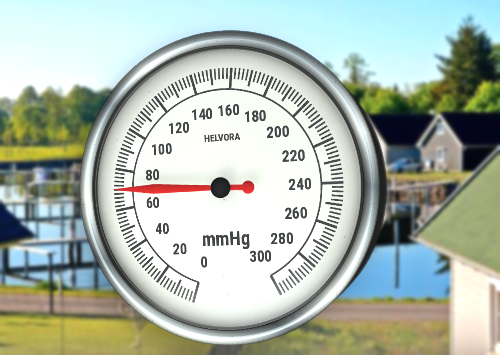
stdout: {"value": 70, "unit": "mmHg"}
